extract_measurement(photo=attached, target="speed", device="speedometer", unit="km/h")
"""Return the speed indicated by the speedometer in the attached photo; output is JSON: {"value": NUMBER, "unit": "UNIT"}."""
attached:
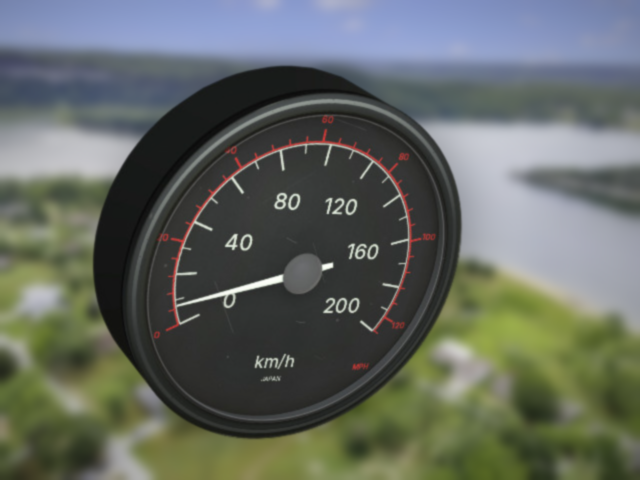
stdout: {"value": 10, "unit": "km/h"}
